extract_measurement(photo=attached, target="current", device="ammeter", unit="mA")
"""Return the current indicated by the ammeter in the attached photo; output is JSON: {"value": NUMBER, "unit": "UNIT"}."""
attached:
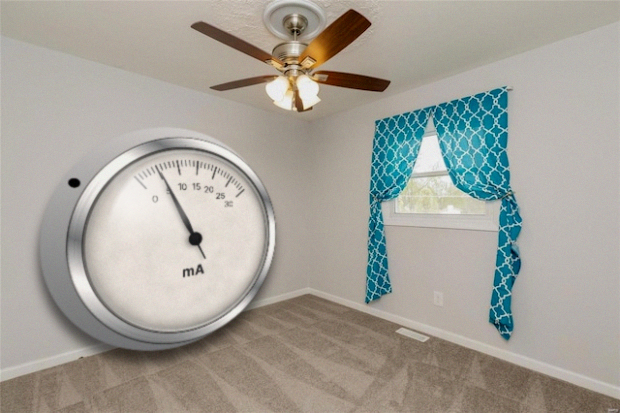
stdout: {"value": 5, "unit": "mA"}
